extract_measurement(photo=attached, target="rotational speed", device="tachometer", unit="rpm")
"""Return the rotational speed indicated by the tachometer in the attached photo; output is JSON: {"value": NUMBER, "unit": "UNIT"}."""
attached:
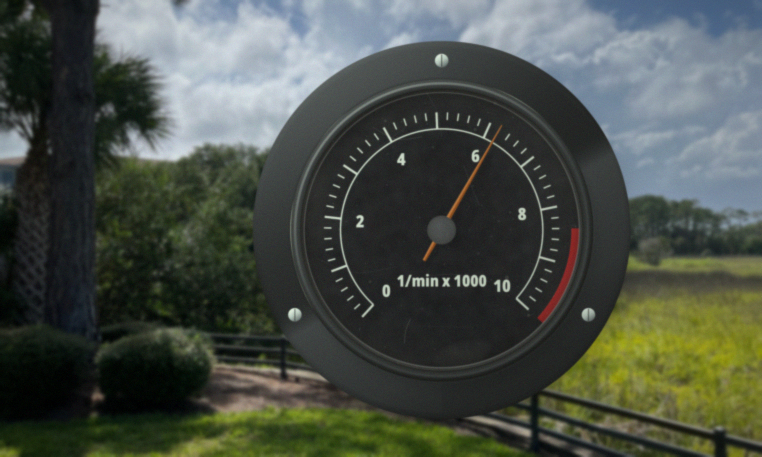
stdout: {"value": 6200, "unit": "rpm"}
